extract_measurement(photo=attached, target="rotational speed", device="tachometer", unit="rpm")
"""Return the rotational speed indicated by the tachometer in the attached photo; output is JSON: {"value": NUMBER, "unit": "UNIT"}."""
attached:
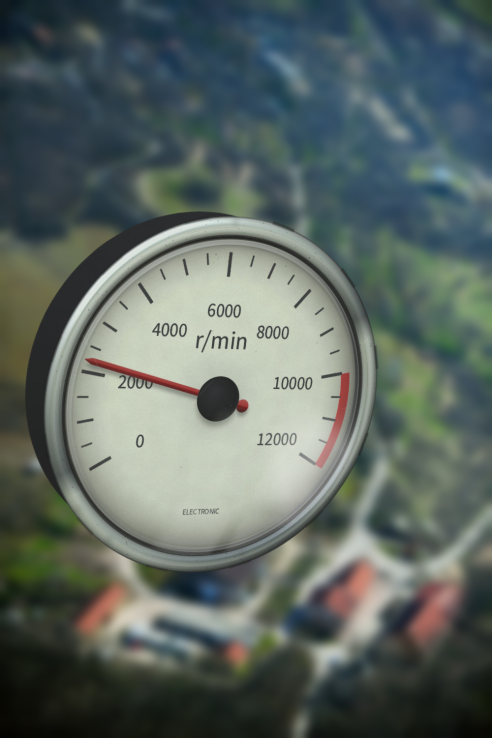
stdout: {"value": 2250, "unit": "rpm"}
